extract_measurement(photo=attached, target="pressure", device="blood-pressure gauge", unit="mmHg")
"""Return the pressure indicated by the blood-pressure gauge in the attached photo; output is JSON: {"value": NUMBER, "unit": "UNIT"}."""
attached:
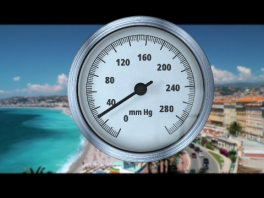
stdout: {"value": 30, "unit": "mmHg"}
